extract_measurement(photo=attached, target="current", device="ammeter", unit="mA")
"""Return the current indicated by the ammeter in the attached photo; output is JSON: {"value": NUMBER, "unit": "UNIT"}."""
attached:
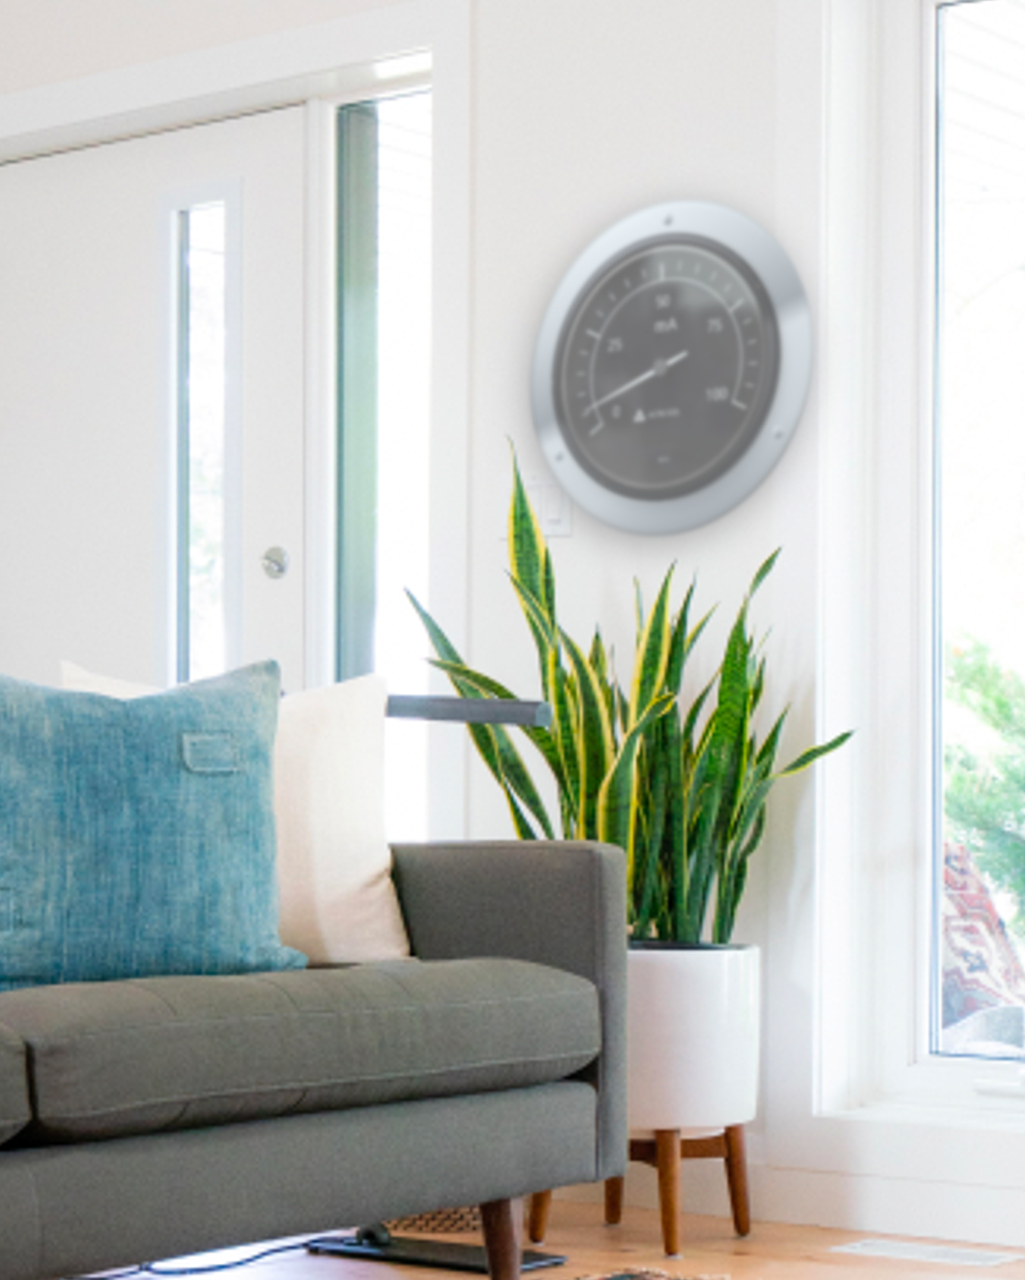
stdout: {"value": 5, "unit": "mA"}
